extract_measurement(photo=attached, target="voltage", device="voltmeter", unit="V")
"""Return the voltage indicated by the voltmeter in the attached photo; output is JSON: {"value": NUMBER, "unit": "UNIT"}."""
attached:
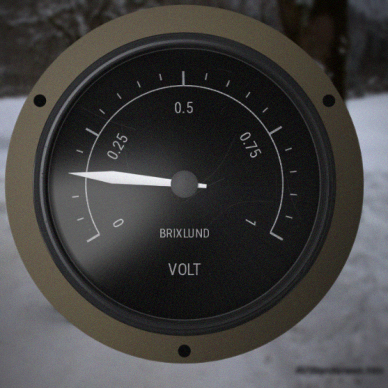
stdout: {"value": 0.15, "unit": "V"}
